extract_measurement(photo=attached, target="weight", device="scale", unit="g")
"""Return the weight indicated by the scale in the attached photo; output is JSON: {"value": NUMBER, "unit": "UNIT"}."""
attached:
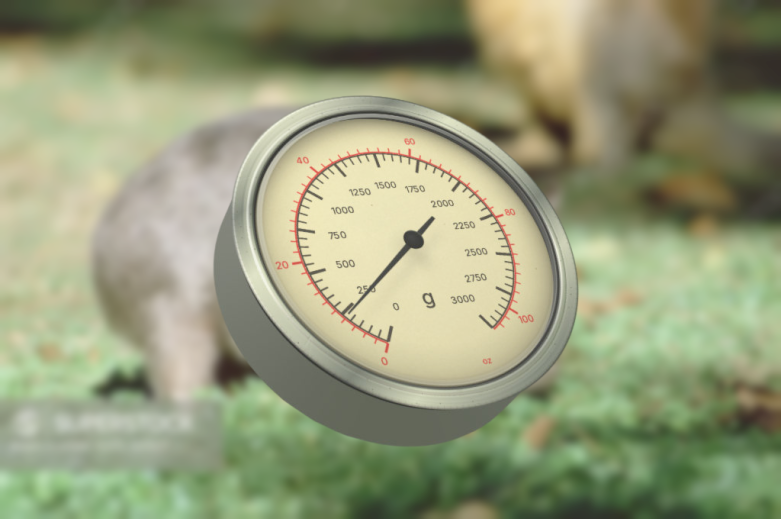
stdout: {"value": 225, "unit": "g"}
